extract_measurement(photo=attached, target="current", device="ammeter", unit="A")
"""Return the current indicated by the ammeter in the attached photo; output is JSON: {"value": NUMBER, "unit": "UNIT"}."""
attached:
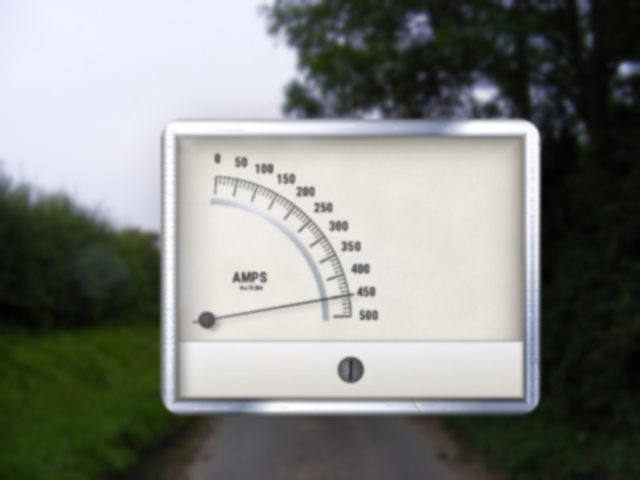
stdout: {"value": 450, "unit": "A"}
